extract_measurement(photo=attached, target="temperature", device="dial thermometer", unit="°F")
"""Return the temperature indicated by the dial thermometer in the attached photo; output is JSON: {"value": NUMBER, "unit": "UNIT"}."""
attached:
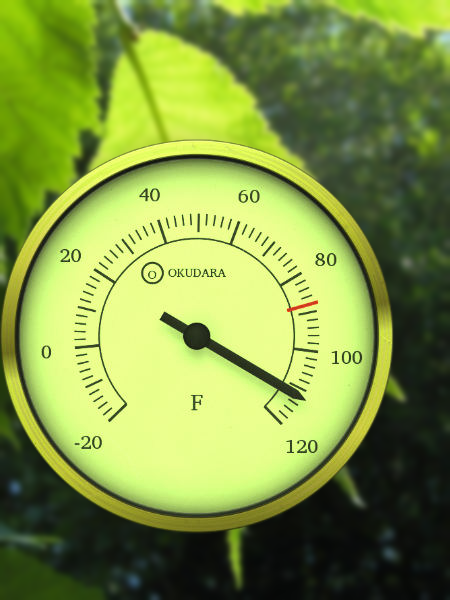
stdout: {"value": 112, "unit": "°F"}
